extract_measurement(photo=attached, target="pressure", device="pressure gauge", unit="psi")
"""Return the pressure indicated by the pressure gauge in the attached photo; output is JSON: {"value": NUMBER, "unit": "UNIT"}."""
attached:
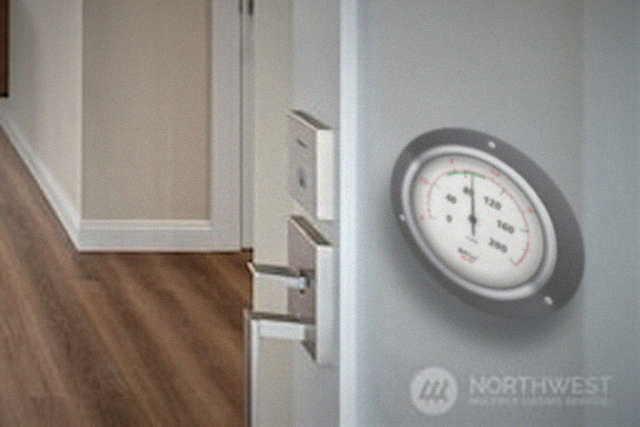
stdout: {"value": 90, "unit": "psi"}
